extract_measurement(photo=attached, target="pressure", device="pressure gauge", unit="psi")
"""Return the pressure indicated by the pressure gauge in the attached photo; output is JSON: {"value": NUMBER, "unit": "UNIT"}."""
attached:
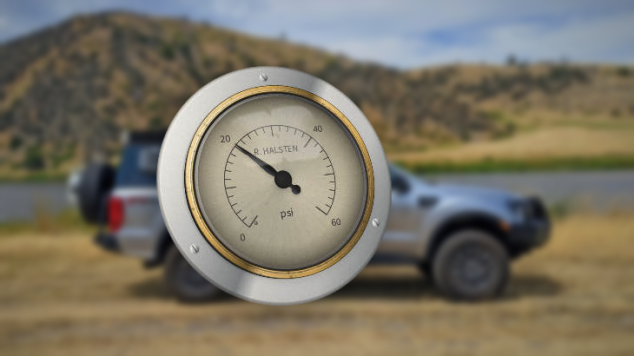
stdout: {"value": 20, "unit": "psi"}
